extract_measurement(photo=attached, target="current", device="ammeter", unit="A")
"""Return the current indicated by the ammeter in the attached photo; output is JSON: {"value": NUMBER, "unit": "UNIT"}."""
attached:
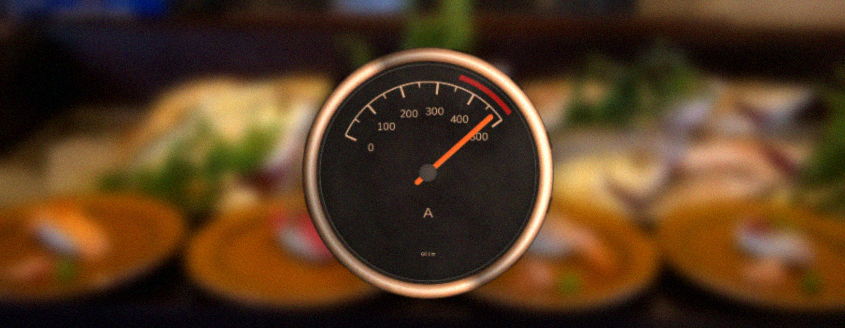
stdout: {"value": 475, "unit": "A"}
